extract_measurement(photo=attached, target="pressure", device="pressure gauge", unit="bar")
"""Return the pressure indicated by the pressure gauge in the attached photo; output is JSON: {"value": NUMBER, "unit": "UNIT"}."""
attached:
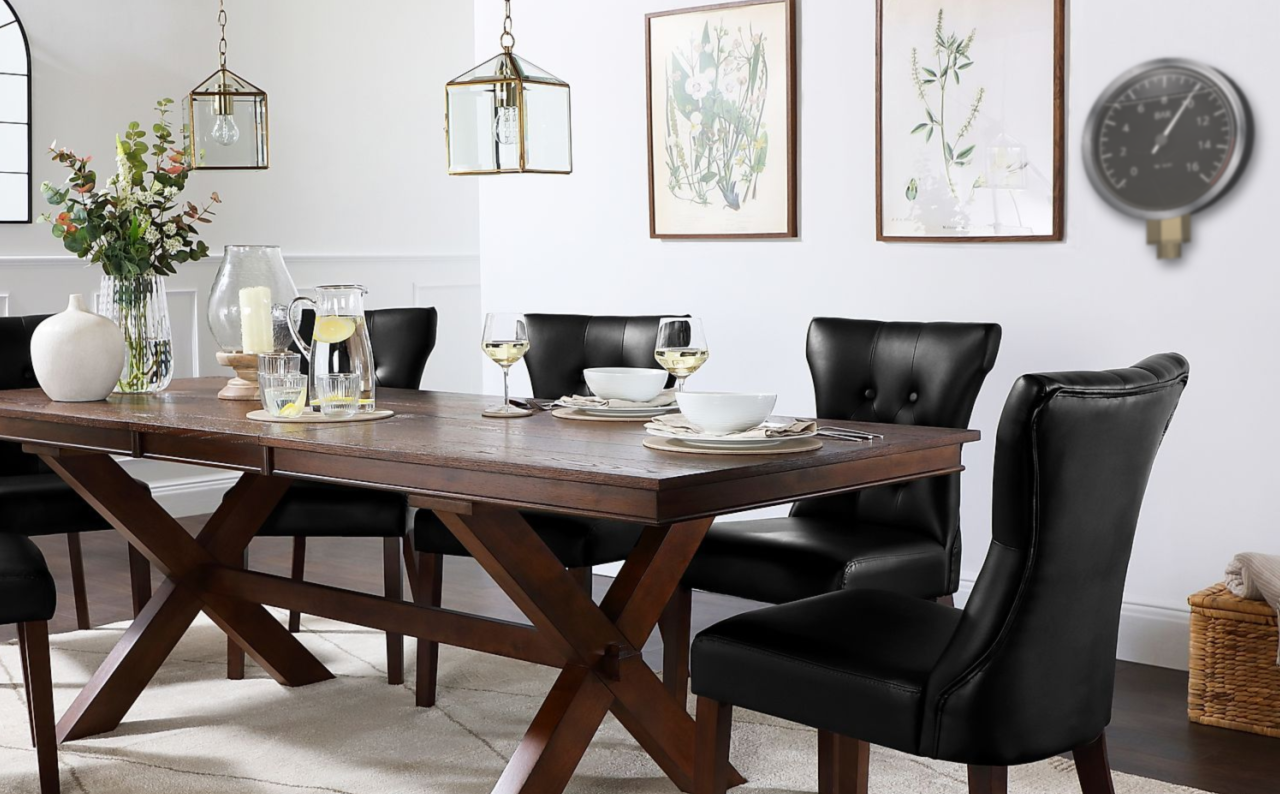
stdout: {"value": 10, "unit": "bar"}
